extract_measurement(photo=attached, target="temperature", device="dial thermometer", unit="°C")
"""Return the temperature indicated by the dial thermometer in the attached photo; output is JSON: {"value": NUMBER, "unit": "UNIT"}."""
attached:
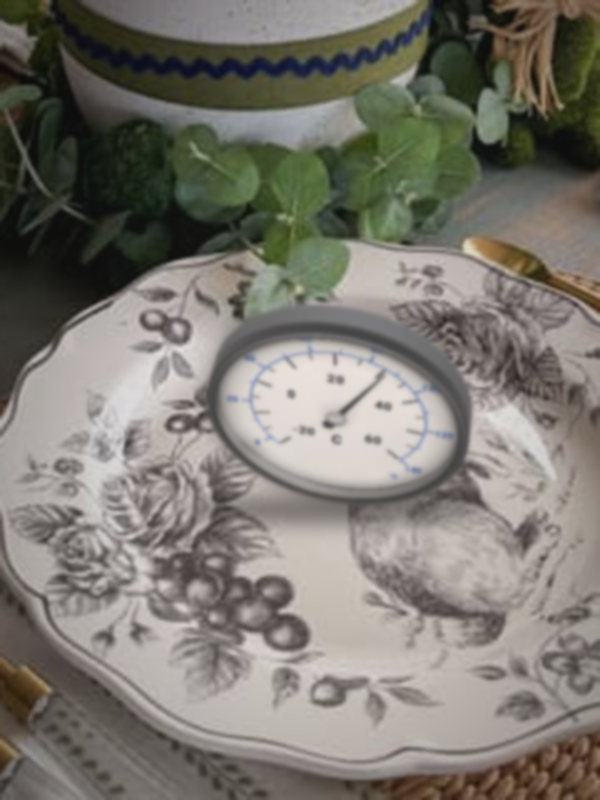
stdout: {"value": 30, "unit": "°C"}
